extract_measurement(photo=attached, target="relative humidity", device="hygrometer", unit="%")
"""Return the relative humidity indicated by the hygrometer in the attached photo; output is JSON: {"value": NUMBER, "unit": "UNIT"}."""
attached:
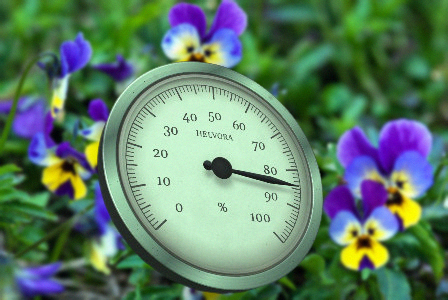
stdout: {"value": 85, "unit": "%"}
